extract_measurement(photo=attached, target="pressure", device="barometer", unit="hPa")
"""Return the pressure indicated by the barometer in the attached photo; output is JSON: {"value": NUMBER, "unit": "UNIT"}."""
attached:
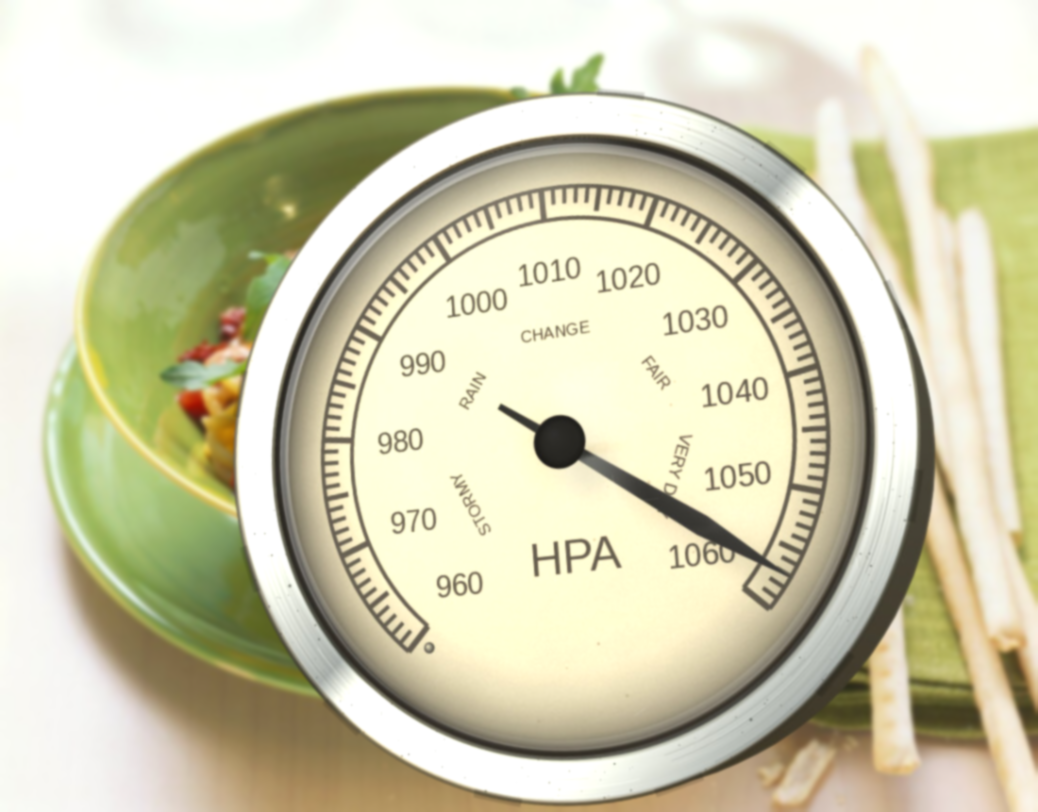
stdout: {"value": 1057, "unit": "hPa"}
